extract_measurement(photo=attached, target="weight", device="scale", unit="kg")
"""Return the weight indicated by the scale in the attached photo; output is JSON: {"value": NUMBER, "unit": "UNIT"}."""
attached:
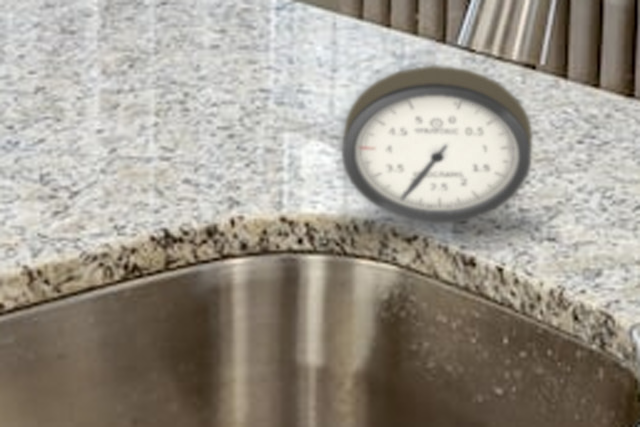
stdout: {"value": 3, "unit": "kg"}
